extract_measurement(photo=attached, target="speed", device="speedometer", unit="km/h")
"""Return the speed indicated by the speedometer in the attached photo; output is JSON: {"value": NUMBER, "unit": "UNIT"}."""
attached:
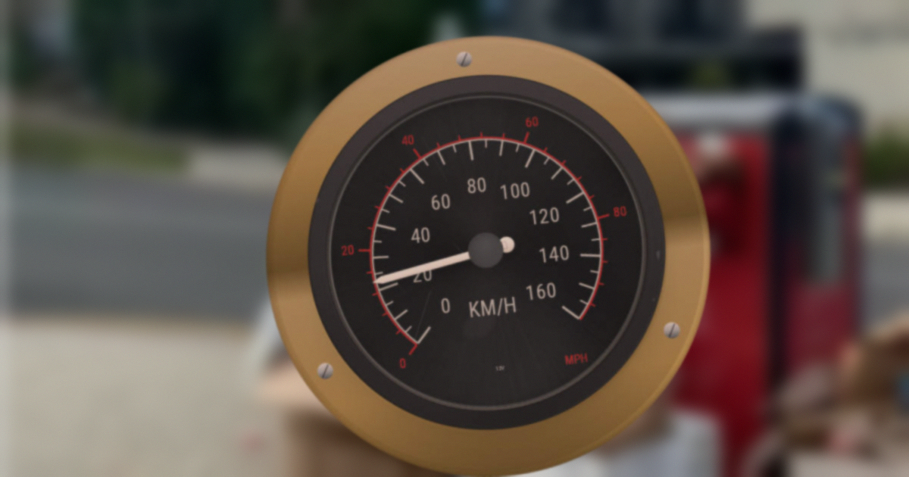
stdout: {"value": 22.5, "unit": "km/h"}
